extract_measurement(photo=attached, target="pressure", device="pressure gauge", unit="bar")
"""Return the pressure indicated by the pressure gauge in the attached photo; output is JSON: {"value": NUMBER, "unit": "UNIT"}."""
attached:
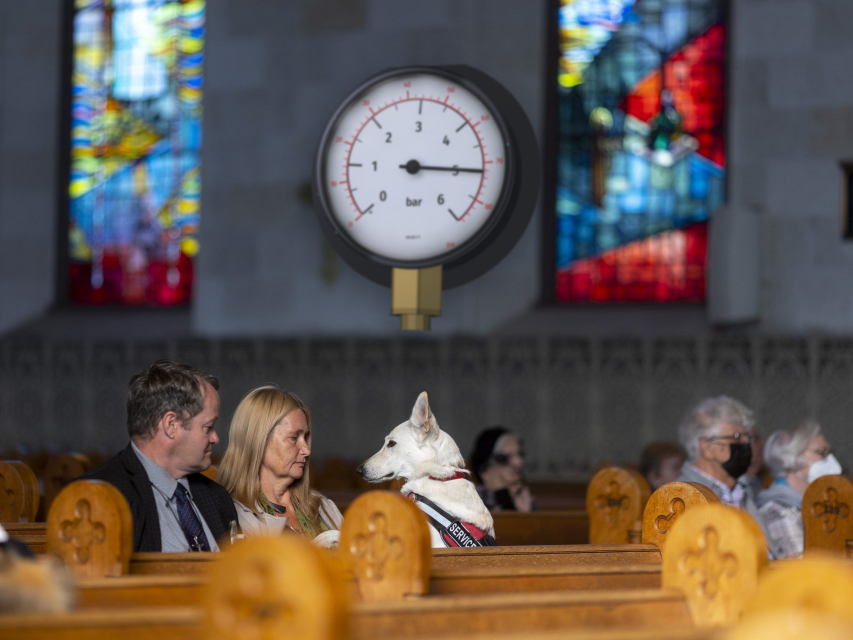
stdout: {"value": 5, "unit": "bar"}
